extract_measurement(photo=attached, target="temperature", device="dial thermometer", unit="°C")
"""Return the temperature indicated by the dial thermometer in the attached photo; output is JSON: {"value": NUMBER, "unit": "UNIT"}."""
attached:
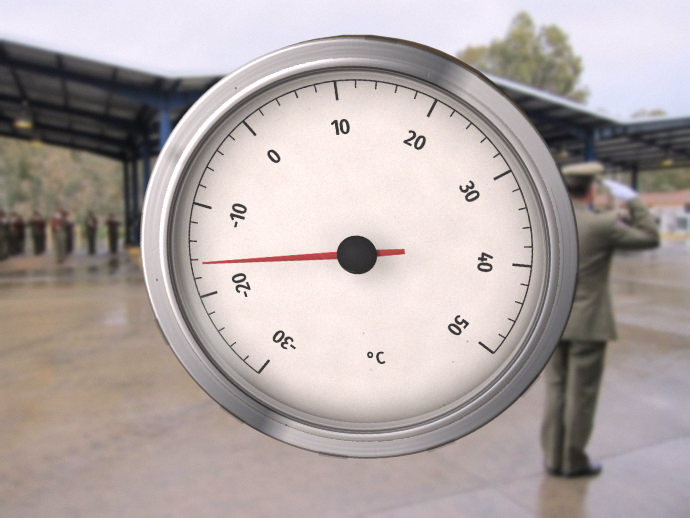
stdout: {"value": -16, "unit": "°C"}
